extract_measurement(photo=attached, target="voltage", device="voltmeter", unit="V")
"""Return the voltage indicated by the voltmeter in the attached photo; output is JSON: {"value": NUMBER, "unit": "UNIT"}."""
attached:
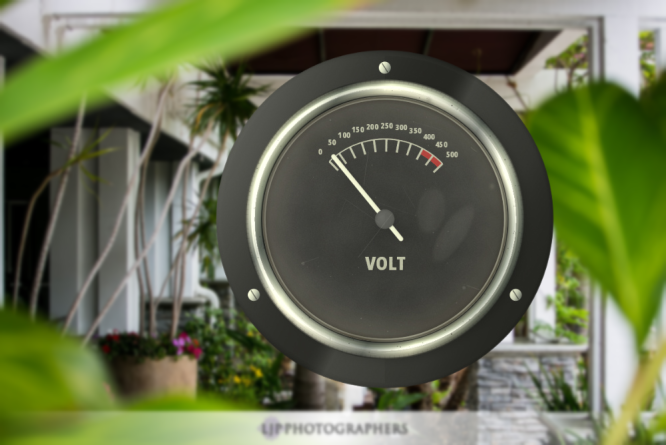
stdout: {"value": 25, "unit": "V"}
